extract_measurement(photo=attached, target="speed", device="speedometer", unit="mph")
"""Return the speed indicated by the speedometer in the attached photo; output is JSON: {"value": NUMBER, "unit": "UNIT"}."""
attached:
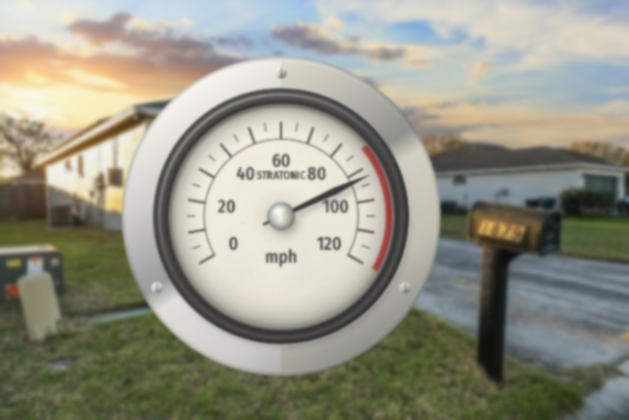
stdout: {"value": 92.5, "unit": "mph"}
